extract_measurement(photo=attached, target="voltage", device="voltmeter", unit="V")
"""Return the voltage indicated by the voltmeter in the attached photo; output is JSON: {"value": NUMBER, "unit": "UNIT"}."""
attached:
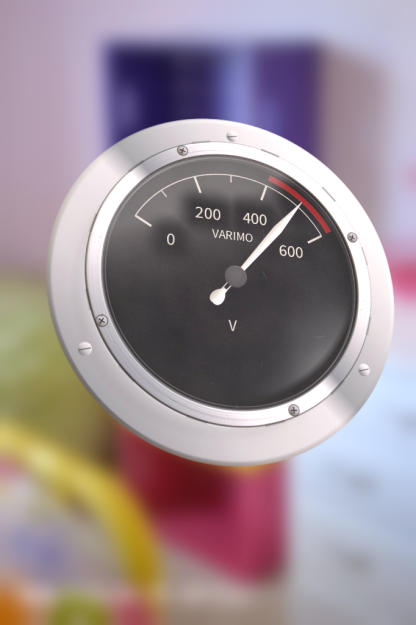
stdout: {"value": 500, "unit": "V"}
